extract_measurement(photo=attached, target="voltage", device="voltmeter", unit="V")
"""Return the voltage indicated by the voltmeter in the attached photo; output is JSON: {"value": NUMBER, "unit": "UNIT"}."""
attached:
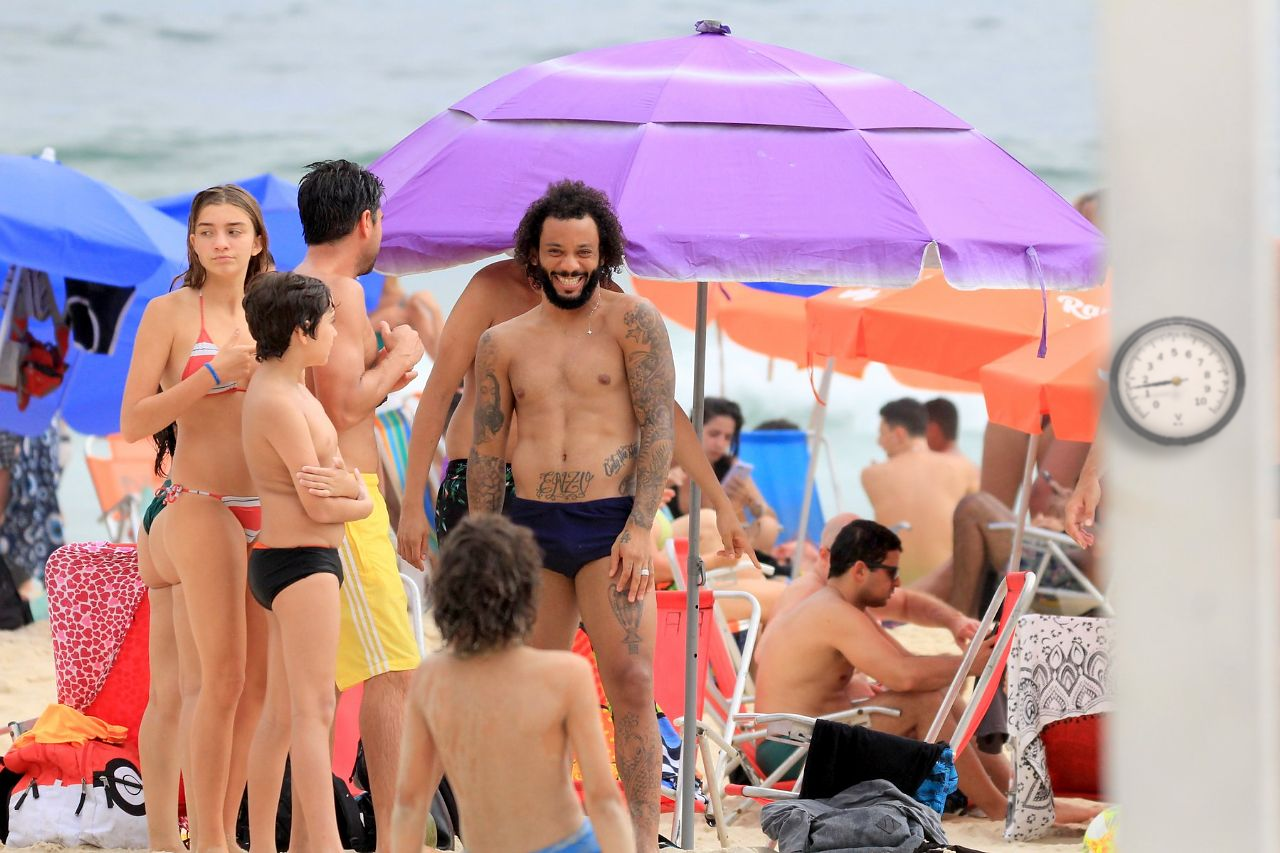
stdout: {"value": 1.5, "unit": "V"}
